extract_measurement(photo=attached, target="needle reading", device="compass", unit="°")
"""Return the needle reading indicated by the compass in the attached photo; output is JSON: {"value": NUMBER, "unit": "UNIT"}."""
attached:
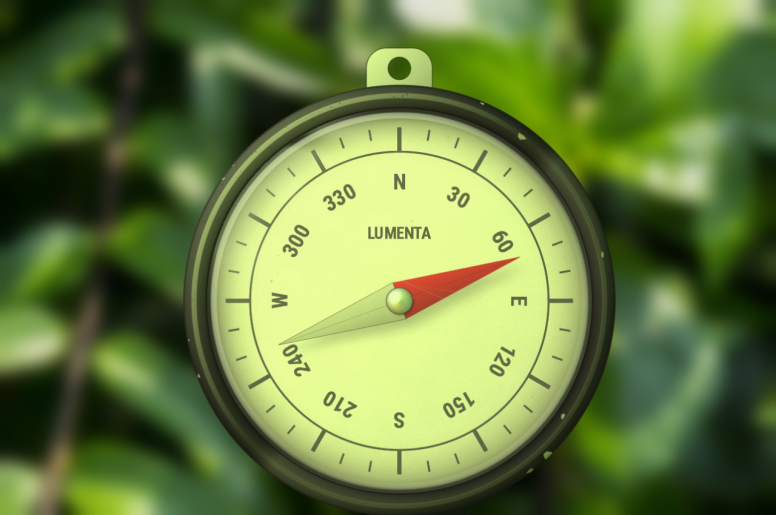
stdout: {"value": 70, "unit": "°"}
